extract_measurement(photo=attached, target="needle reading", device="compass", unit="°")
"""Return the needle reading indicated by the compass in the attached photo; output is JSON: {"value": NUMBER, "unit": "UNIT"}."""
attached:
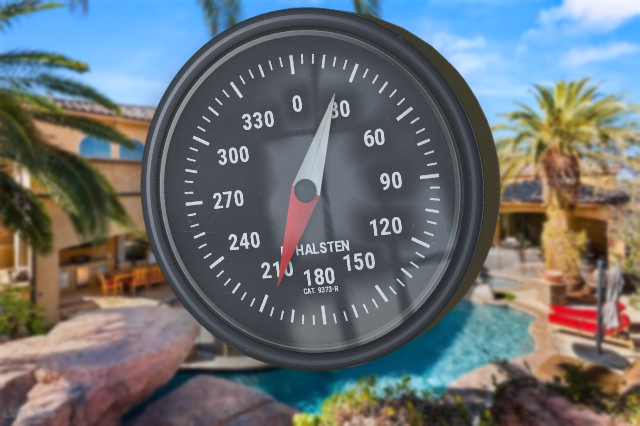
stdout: {"value": 205, "unit": "°"}
